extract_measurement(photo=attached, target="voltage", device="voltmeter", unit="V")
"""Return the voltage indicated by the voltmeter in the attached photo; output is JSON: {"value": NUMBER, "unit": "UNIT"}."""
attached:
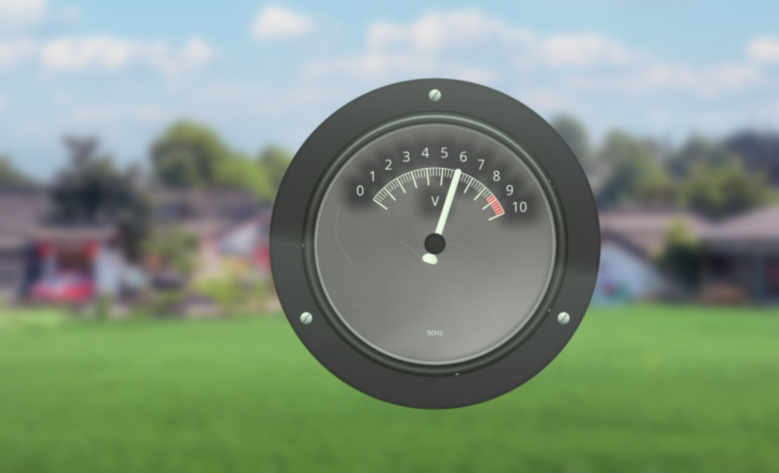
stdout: {"value": 6, "unit": "V"}
